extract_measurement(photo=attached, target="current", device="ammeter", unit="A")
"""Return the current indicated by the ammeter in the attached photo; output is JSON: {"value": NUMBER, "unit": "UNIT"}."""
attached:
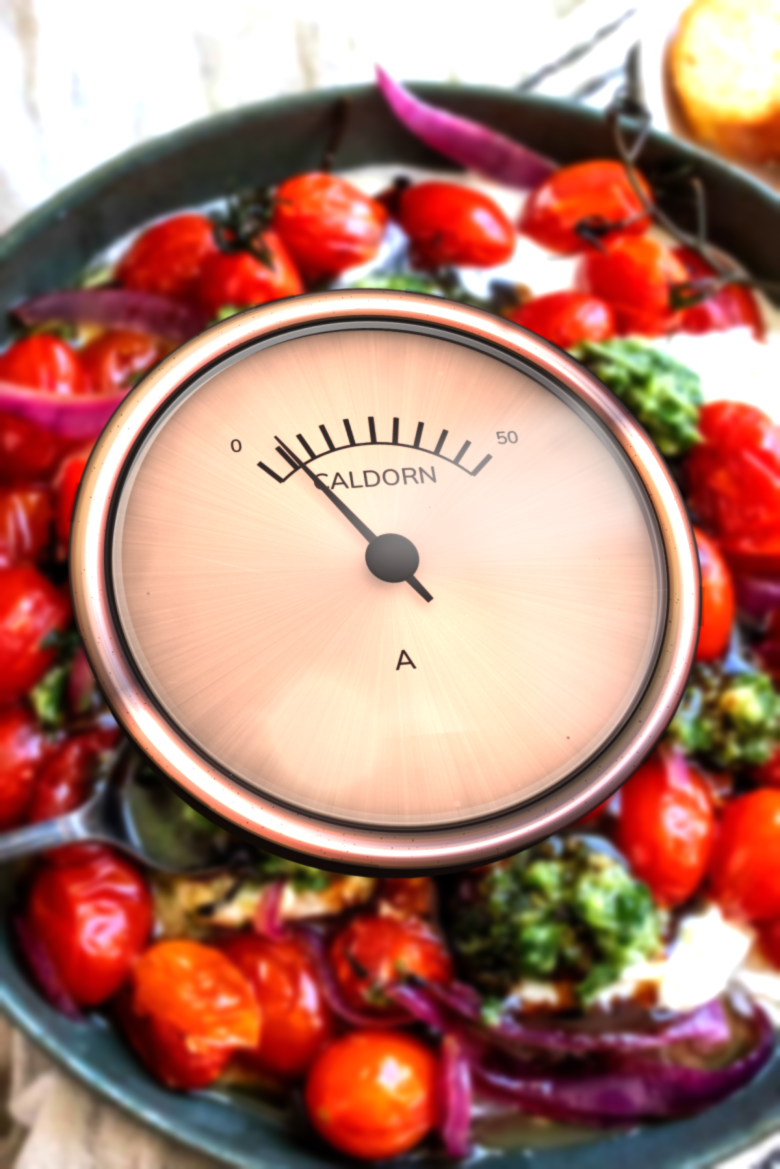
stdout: {"value": 5, "unit": "A"}
